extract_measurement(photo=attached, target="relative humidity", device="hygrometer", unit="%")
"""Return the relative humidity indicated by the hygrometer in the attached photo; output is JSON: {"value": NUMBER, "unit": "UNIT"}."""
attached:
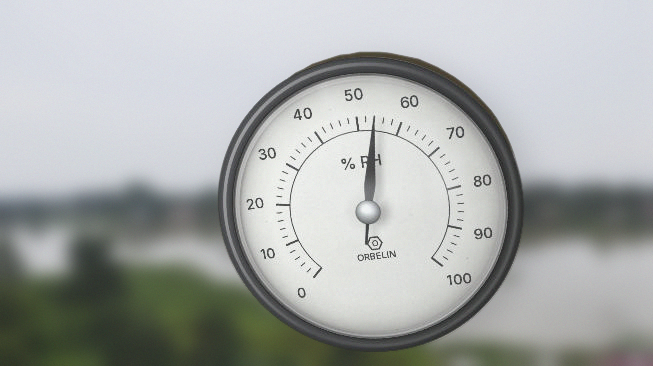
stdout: {"value": 54, "unit": "%"}
